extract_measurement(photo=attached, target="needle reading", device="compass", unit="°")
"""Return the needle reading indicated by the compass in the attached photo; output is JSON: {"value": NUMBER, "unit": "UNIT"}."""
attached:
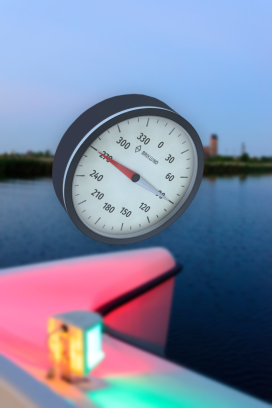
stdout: {"value": 270, "unit": "°"}
